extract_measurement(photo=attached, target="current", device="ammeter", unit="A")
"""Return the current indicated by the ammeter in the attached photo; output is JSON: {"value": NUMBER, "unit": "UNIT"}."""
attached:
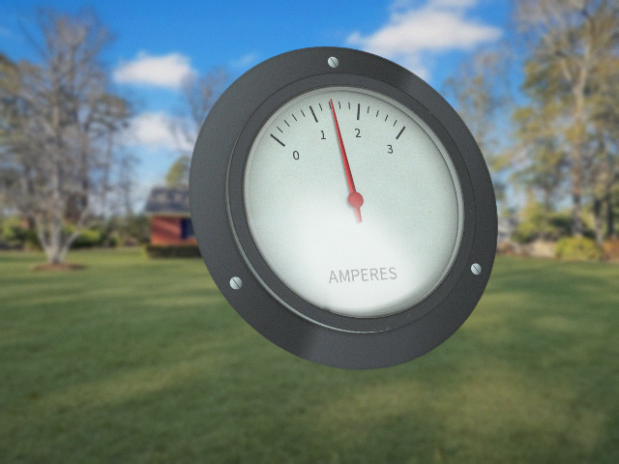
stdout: {"value": 1.4, "unit": "A"}
